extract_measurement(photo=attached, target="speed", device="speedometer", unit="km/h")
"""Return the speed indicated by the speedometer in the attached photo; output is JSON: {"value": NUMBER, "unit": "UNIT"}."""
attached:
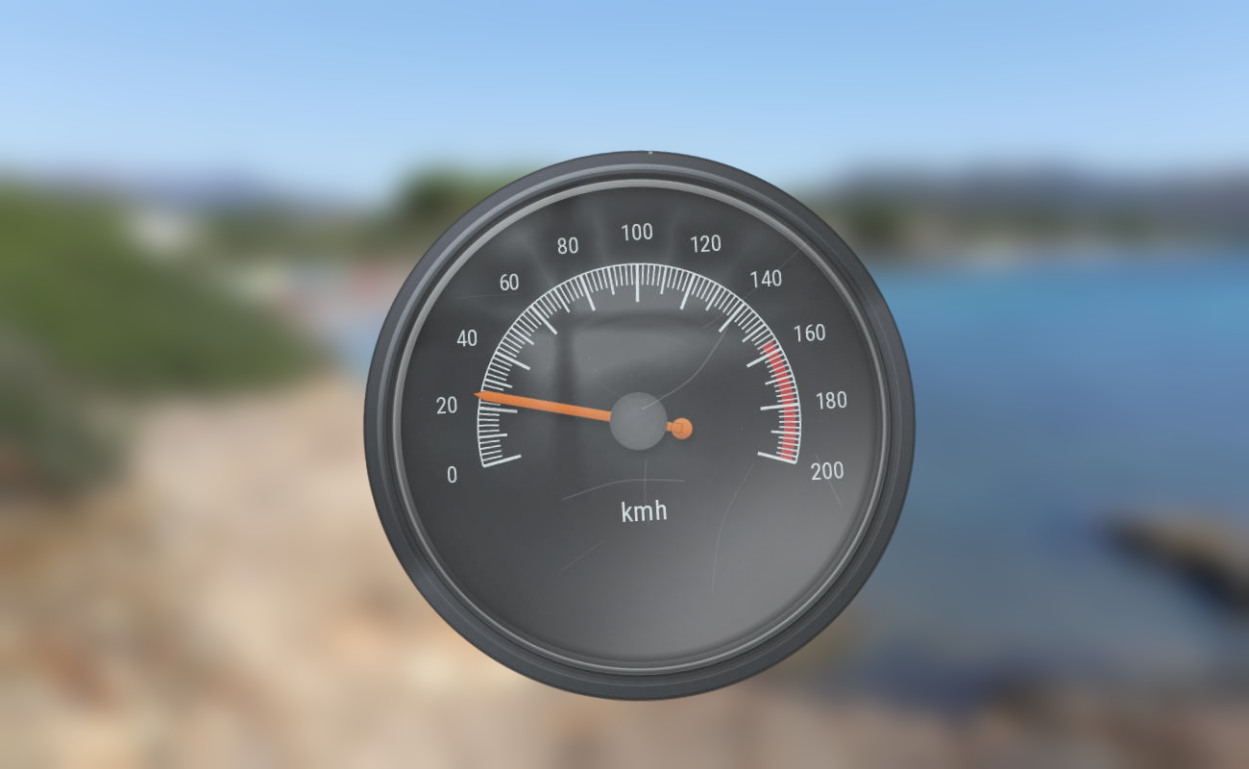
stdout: {"value": 24, "unit": "km/h"}
